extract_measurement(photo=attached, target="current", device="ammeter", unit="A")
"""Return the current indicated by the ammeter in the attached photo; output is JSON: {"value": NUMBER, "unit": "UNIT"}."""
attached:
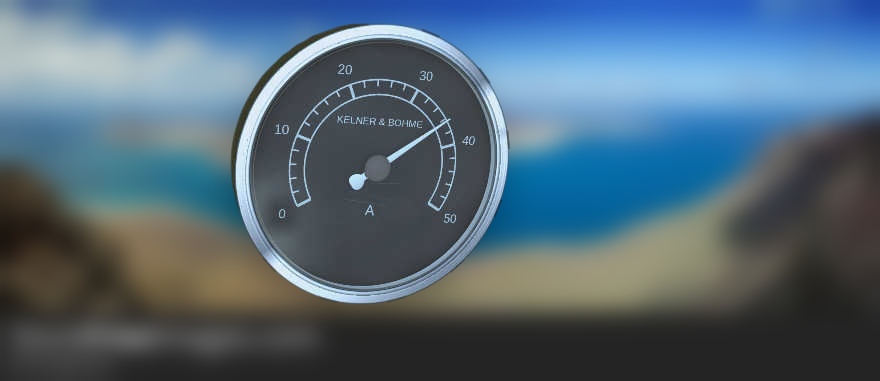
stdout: {"value": 36, "unit": "A"}
